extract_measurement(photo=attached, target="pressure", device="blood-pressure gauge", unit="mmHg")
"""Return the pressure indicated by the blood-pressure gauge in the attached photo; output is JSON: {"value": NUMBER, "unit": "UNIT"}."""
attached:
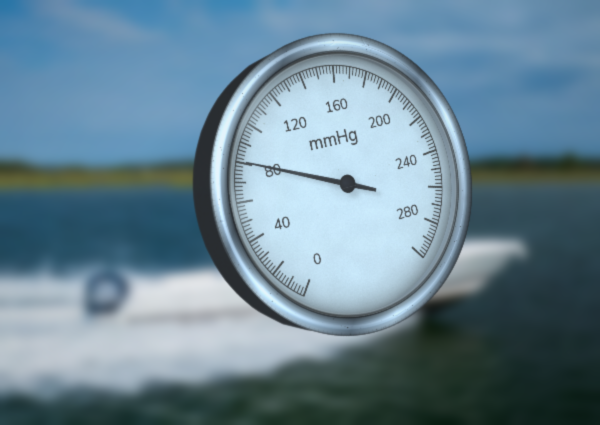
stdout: {"value": 80, "unit": "mmHg"}
